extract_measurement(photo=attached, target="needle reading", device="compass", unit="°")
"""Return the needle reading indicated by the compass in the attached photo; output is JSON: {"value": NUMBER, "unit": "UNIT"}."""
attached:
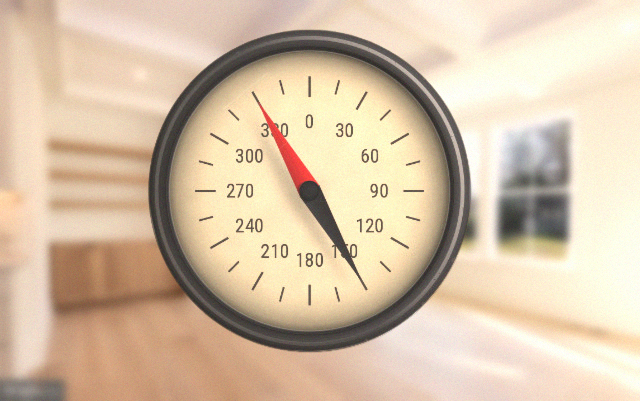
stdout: {"value": 330, "unit": "°"}
